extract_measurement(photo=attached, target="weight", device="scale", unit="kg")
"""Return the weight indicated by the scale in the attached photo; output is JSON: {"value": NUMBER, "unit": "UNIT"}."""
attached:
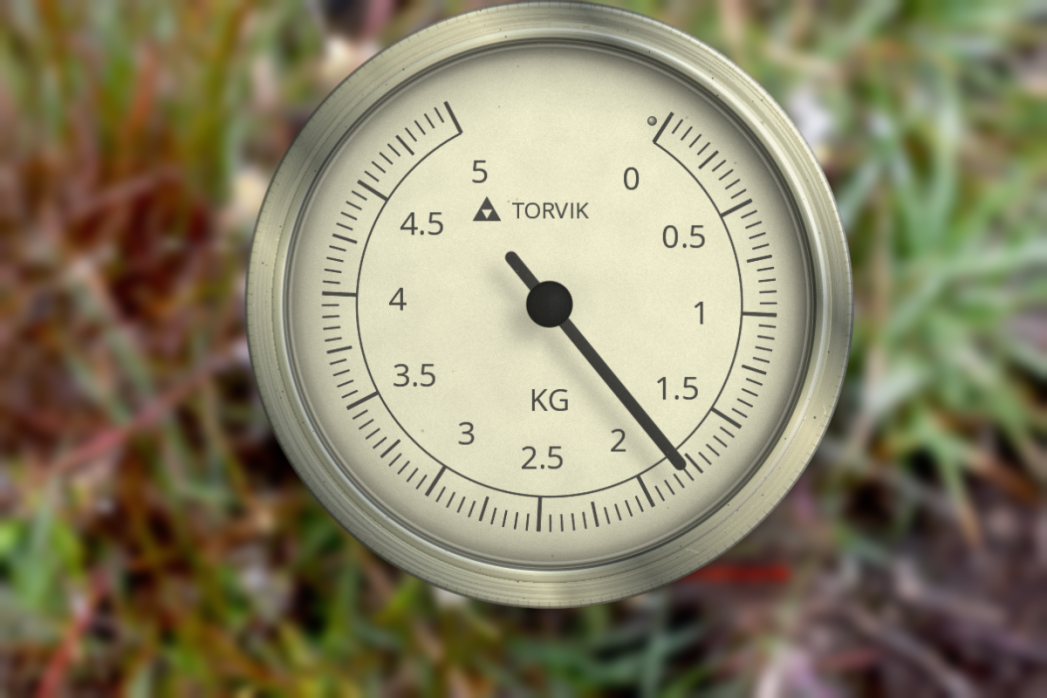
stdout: {"value": 1.8, "unit": "kg"}
